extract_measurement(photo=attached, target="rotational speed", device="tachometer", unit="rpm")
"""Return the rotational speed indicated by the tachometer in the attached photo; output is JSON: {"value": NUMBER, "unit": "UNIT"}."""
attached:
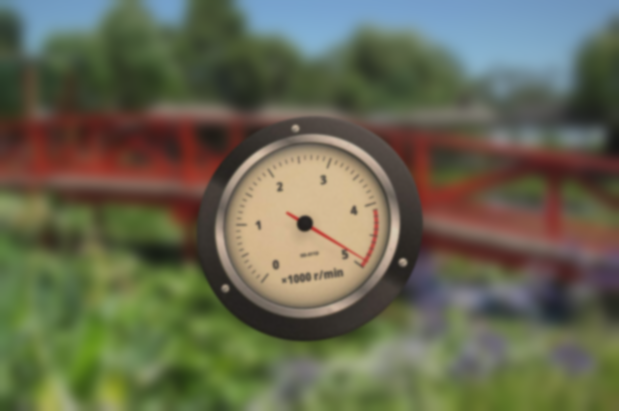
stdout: {"value": 4900, "unit": "rpm"}
